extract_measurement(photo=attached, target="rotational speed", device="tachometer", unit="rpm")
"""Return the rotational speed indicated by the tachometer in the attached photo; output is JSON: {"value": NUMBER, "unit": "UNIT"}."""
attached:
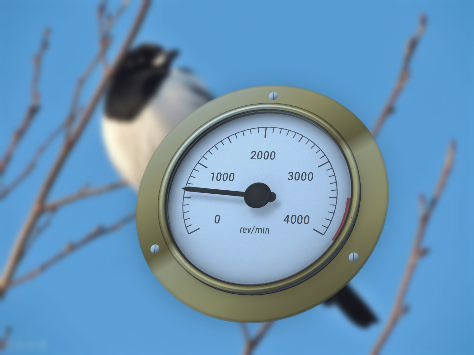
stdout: {"value": 600, "unit": "rpm"}
